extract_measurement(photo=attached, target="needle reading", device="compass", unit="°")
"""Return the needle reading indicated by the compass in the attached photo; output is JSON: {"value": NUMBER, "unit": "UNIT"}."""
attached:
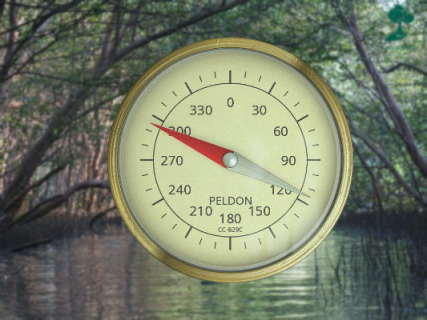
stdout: {"value": 295, "unit": "°"}
